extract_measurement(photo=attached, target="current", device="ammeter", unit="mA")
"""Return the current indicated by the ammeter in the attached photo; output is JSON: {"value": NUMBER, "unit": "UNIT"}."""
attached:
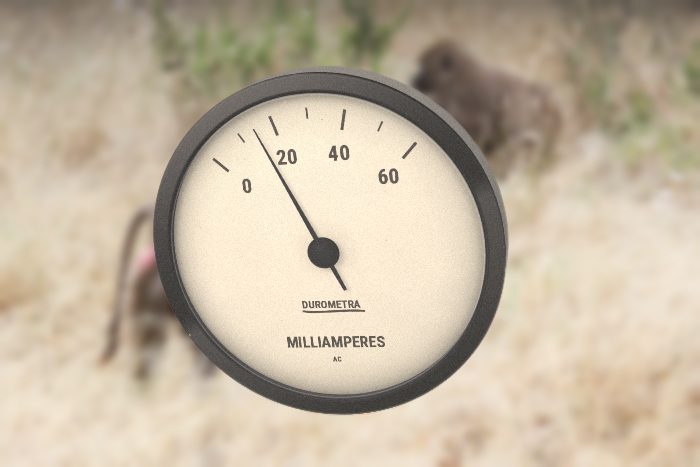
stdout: {"value": 15, "unit": "mA"}
